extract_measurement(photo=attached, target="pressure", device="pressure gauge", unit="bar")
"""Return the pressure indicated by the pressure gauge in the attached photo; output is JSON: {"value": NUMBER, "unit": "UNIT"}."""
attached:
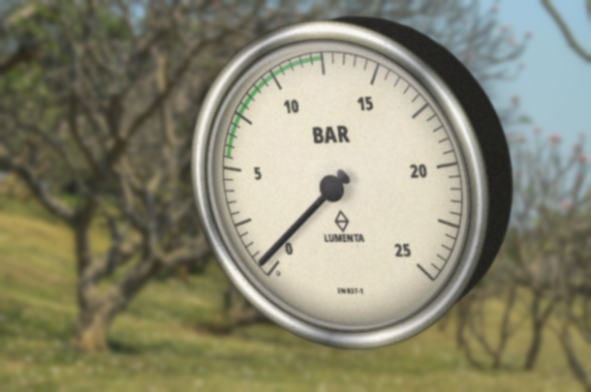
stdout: {"value": 0.5, "unit": "bar"}
